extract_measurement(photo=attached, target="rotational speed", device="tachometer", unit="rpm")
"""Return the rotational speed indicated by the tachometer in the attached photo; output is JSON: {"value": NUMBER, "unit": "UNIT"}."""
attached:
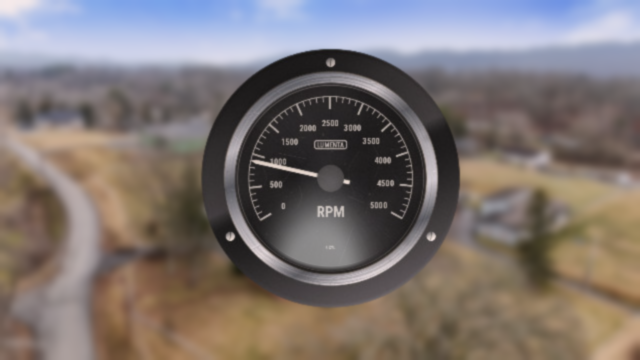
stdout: {"value": 900, "unit": "rpm"}
